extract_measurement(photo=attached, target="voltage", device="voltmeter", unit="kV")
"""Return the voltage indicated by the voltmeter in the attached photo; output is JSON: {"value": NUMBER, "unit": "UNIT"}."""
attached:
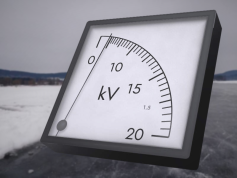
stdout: {"value": 5, "unit": "kV"}
